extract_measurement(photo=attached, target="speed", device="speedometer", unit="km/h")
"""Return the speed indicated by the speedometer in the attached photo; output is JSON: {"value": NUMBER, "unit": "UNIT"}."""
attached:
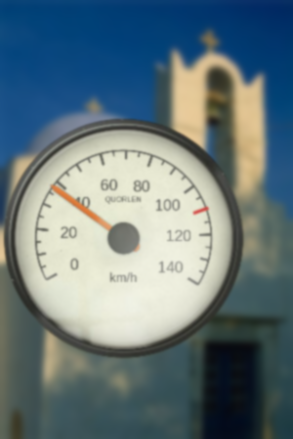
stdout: {"value": 37.5, "unit": "km/h"}
